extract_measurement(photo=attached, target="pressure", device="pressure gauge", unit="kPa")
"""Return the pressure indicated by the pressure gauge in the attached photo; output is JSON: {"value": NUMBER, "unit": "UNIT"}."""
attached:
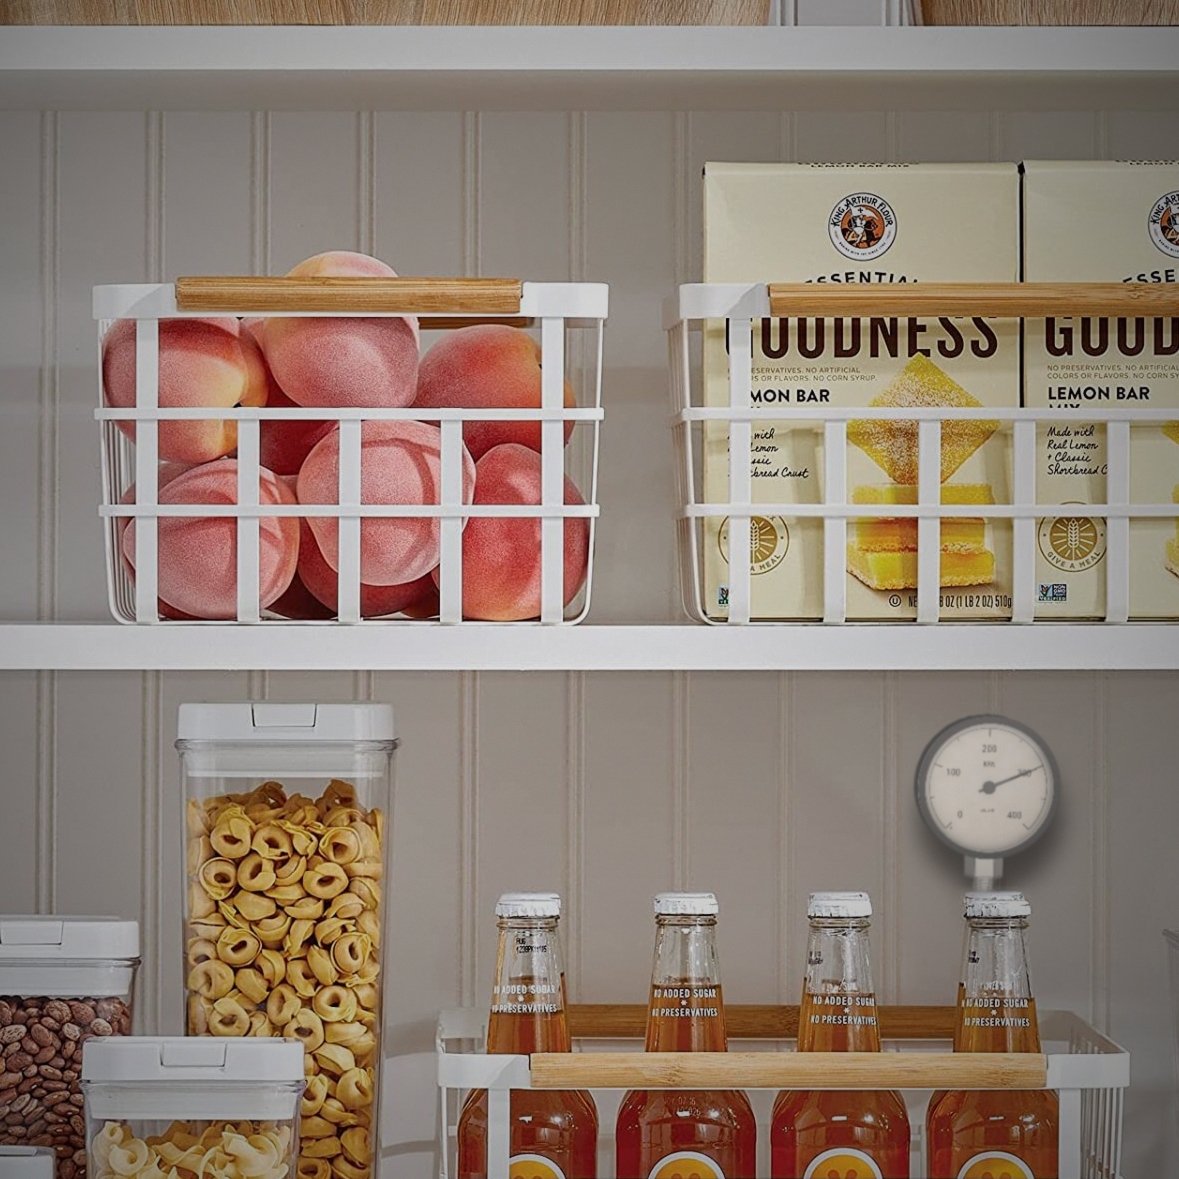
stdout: {"value": 300, "unit": "kPa"}
